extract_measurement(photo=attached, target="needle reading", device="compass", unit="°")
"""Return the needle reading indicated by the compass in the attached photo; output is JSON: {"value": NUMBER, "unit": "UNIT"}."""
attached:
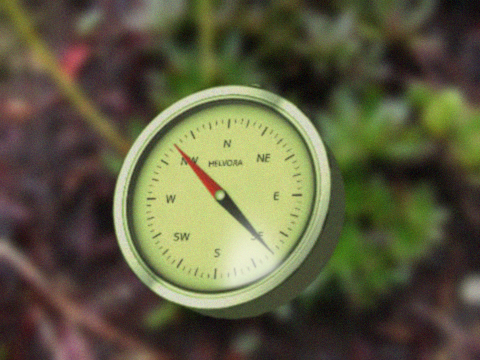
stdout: {"value": 315, "unit": "°"}
